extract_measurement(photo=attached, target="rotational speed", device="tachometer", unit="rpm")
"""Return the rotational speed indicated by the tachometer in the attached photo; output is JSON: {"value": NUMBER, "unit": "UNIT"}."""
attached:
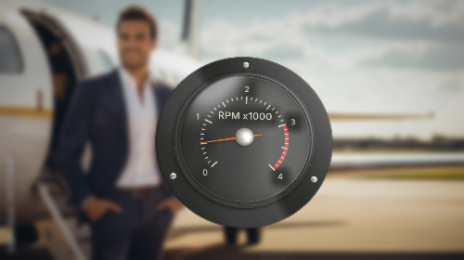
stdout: {"value": 500, "unit": "rpm"}
